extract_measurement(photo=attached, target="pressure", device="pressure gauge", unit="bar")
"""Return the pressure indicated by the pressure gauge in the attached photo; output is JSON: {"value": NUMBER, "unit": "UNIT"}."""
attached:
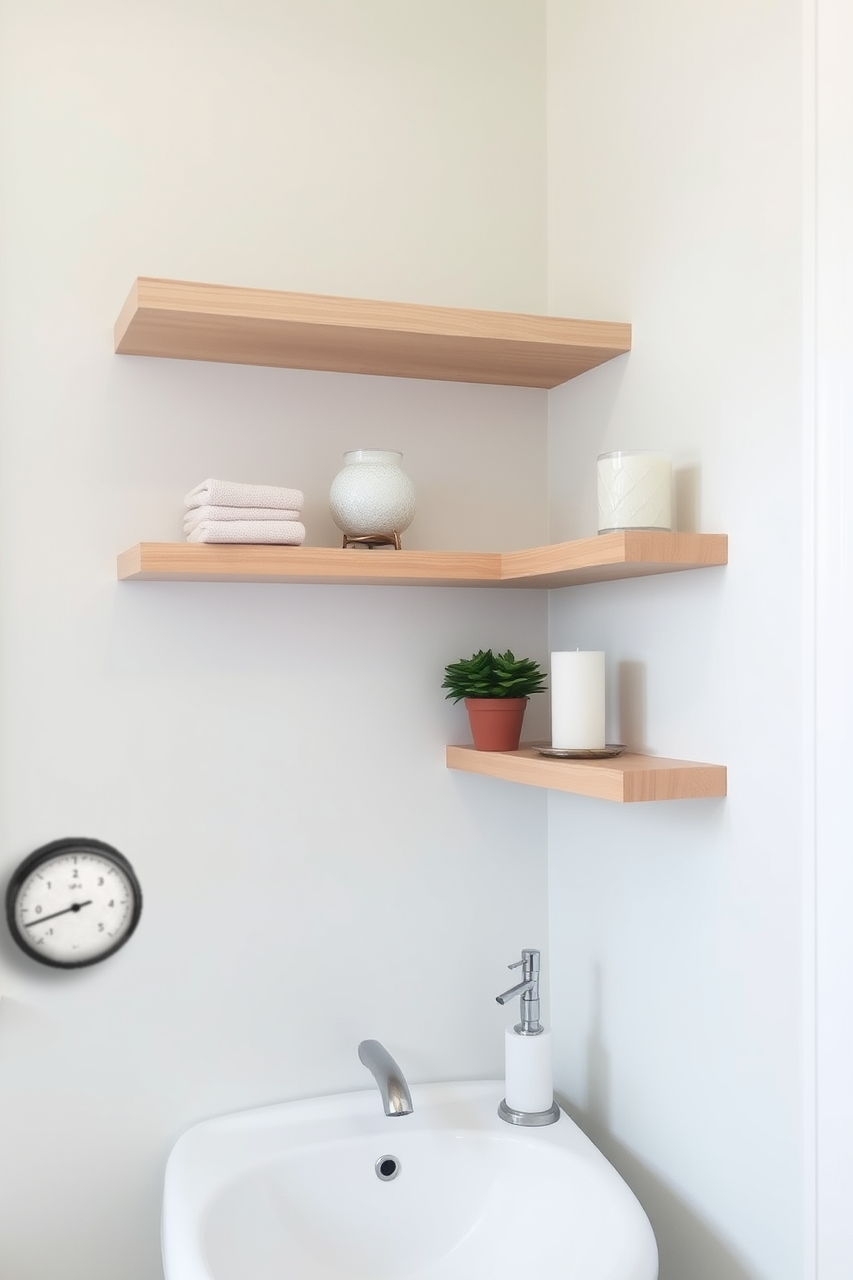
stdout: {"value": -0.4, "unit": "bar"}
